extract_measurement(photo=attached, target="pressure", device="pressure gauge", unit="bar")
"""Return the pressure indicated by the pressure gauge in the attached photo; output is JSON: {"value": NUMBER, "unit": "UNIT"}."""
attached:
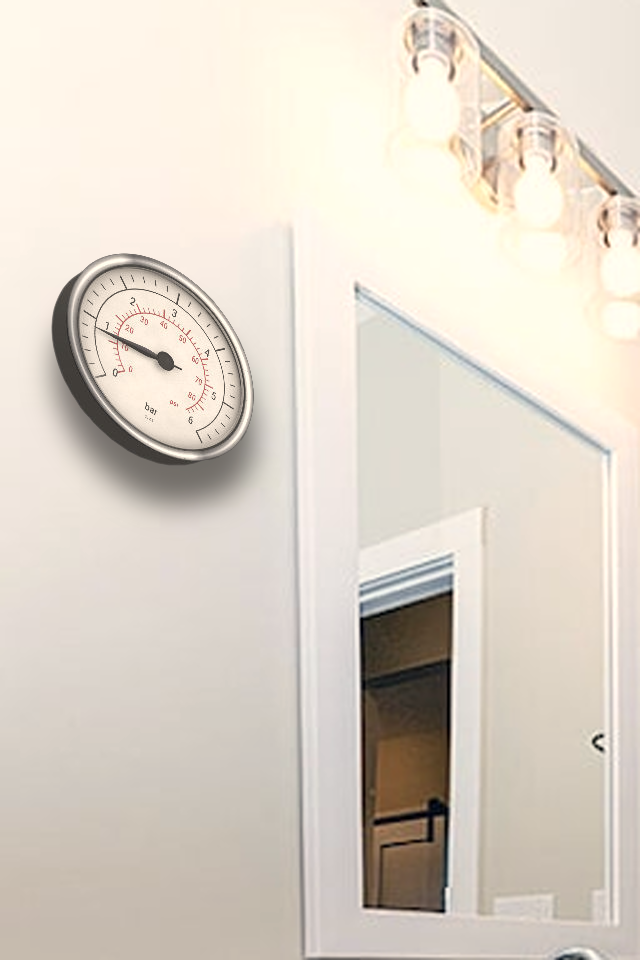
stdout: {"value": 0.8, "unit": "bar"}
